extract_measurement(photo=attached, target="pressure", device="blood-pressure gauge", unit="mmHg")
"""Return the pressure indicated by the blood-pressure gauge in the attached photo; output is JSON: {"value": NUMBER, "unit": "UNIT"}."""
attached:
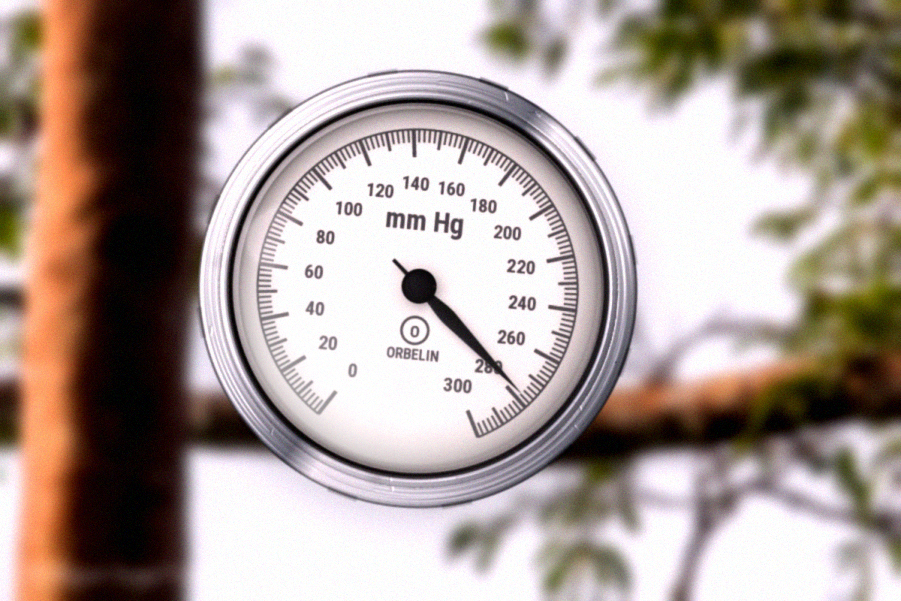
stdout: {"value": 278, "unit": "mmHg"}
